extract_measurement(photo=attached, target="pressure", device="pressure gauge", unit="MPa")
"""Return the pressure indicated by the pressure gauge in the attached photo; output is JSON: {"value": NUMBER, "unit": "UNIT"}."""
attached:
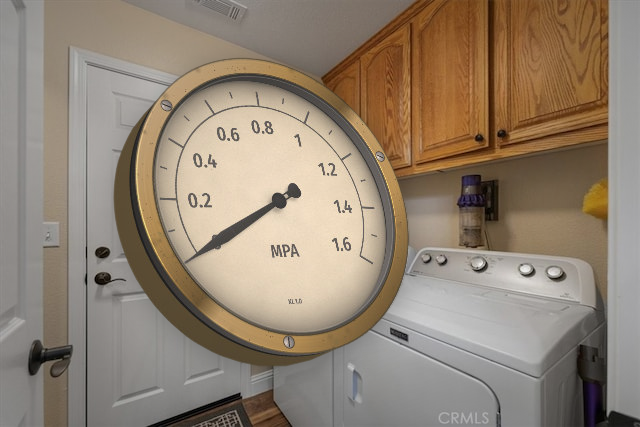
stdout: {"value": 0, "unit": "MPa"}
